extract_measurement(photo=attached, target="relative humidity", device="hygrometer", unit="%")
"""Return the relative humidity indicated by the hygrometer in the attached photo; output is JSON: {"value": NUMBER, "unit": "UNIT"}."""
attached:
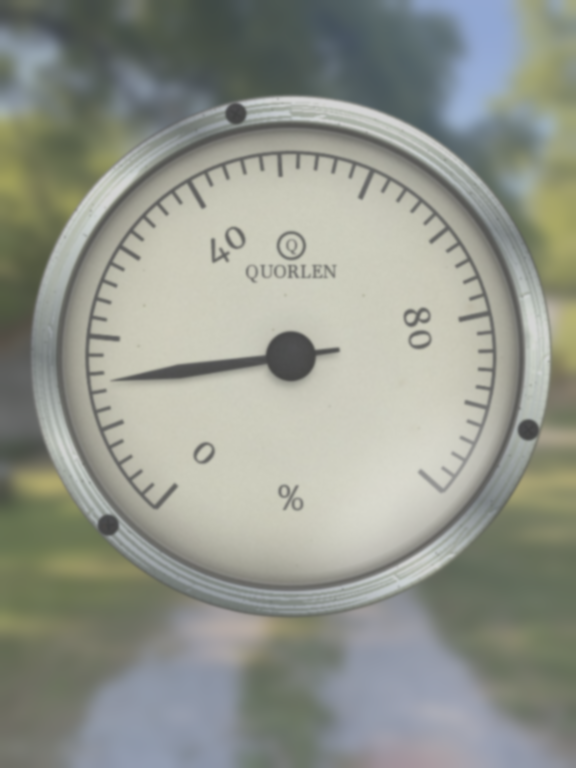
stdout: {"value": 15, "unit": "%"}
